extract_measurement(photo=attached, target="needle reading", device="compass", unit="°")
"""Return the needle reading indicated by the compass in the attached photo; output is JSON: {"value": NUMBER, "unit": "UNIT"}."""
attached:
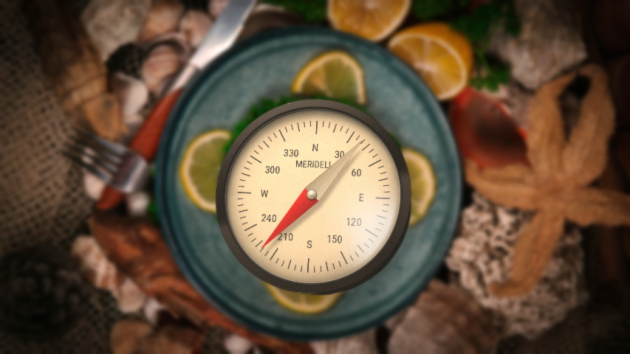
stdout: {"value": 220, "unit": "°"}
